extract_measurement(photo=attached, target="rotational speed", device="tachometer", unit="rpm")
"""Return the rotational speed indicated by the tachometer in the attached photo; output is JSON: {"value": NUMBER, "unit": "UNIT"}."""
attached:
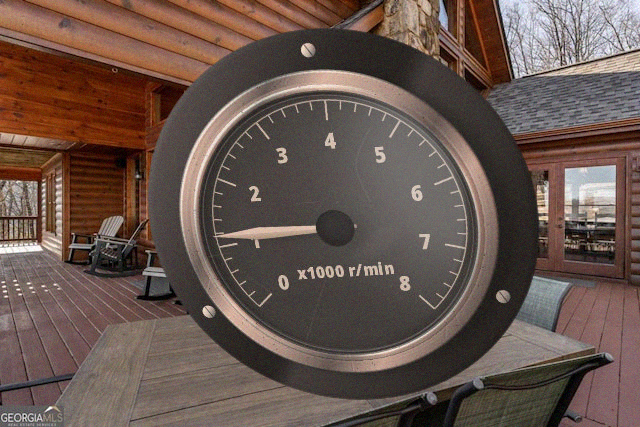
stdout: {"value": 1200, "unit": "rpm"}
